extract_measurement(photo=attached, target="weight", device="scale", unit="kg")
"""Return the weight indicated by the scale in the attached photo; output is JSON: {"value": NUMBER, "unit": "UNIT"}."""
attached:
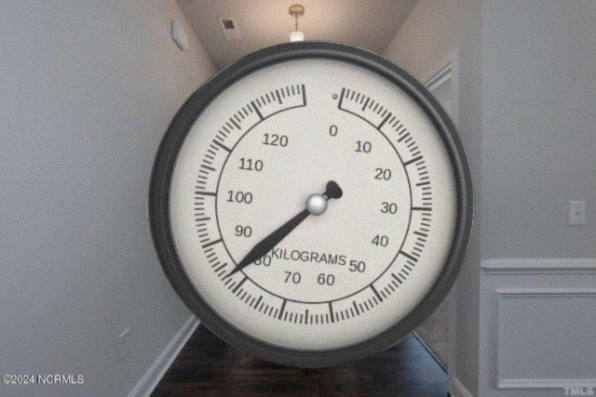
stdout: {"value": 83, "unit": "kg"}
